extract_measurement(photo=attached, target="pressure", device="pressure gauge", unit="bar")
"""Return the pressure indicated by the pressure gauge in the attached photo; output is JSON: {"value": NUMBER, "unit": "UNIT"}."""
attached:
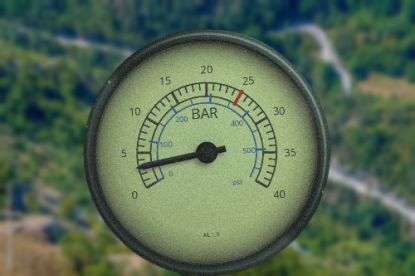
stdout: {"value": 3, "unit": "bar"}
